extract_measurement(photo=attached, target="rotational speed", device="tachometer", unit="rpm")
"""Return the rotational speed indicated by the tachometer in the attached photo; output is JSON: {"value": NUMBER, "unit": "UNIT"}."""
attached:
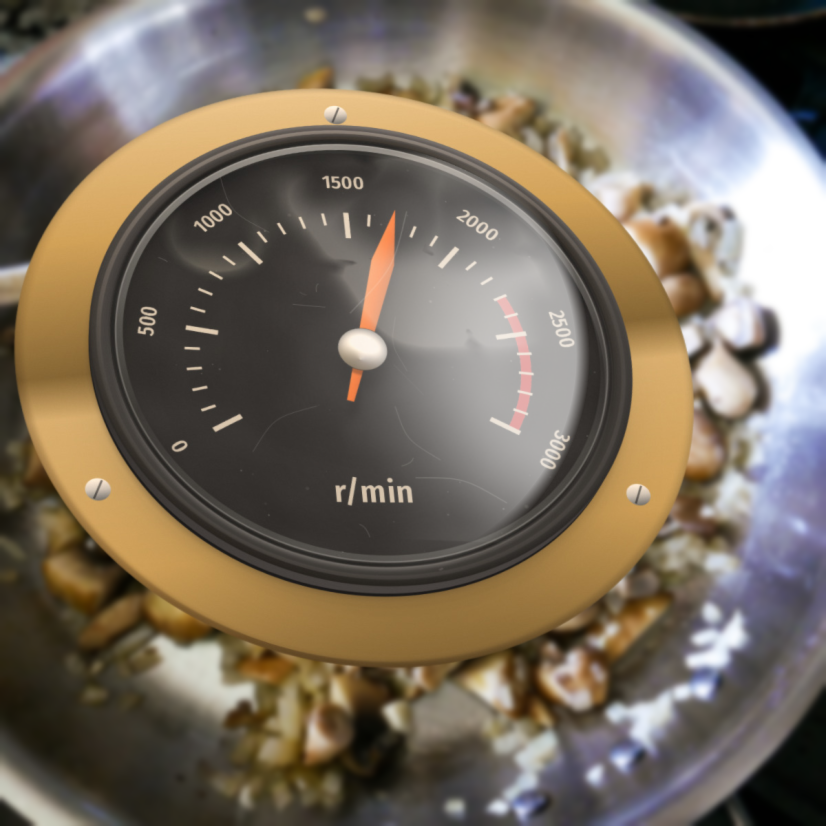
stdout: {"value": 1700, "unit": "rpm"}
